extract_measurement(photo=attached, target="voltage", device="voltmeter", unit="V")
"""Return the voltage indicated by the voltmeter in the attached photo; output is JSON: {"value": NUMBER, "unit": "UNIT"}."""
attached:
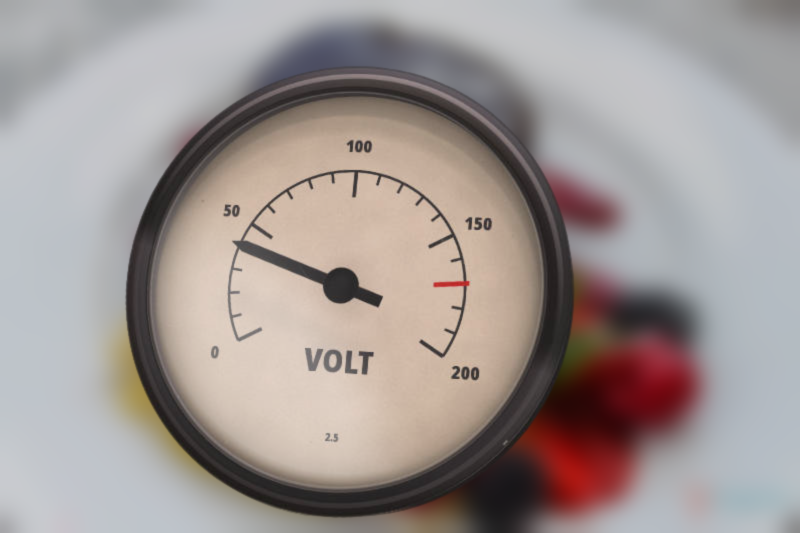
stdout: {"value": 40, "unit": "V"}
